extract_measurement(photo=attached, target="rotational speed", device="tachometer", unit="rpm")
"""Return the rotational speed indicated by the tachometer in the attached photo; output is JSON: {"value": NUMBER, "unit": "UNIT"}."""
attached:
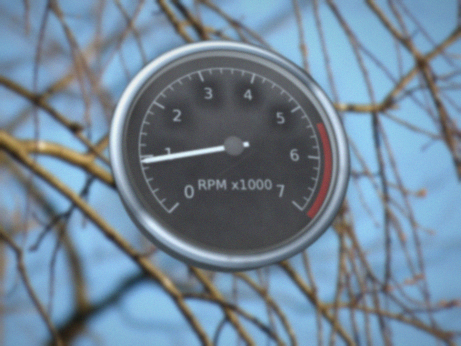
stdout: {"value": 900, "unit": "rpm"}
